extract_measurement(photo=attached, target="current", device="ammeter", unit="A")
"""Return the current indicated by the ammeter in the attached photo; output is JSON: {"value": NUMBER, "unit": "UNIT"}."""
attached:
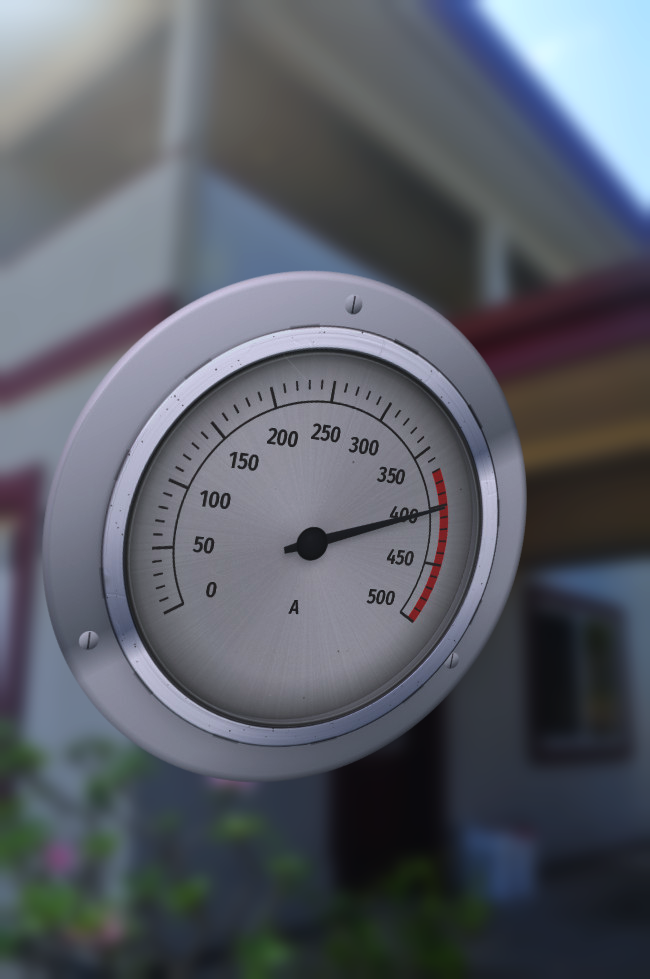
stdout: {"value": 400, "unit": "A"}
